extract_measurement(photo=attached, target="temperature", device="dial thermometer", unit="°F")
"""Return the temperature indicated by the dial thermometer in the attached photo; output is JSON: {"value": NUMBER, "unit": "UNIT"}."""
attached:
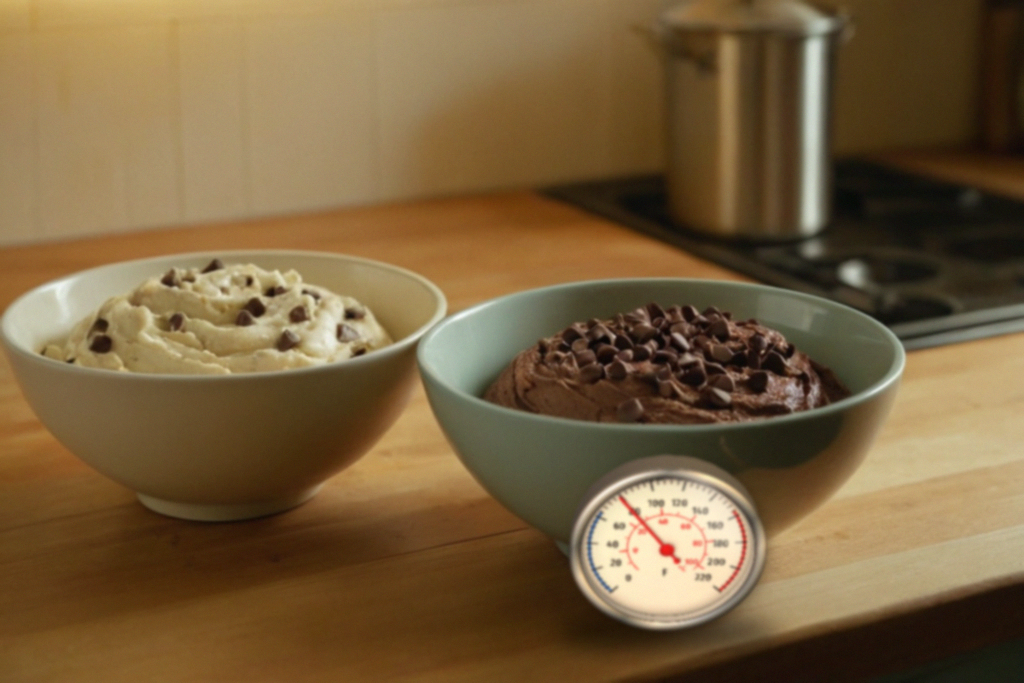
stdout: {"value": 80, "unit": "°F"}
